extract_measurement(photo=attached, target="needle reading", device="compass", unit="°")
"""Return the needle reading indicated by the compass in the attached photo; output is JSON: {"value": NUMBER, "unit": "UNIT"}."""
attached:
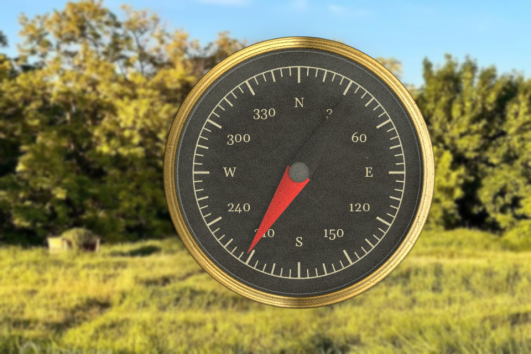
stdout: {"value": 212.5, "unit": "°"}
